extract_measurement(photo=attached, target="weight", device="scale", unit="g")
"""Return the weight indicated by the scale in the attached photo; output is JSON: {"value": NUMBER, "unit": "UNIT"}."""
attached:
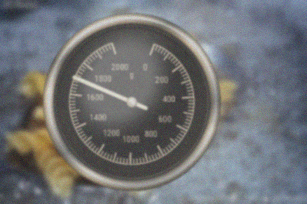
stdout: {"value": 1700, "unit": "g"}
